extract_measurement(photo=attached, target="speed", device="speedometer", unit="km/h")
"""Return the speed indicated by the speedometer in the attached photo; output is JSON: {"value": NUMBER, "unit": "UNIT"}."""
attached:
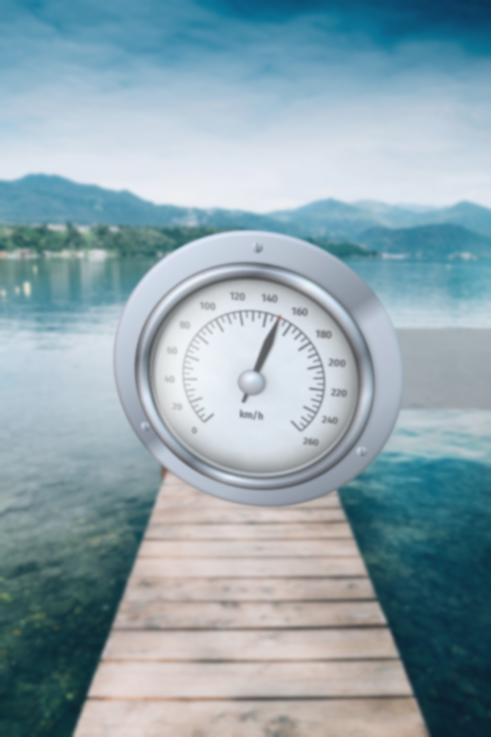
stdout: {"value": 150, "unit": "km/h"}
